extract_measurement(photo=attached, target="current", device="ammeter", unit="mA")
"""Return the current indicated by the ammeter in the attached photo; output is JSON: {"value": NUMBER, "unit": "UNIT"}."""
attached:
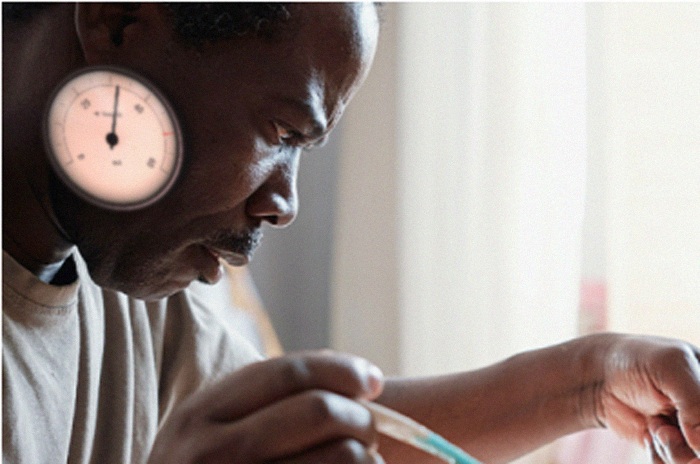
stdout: {"value": 32.5, "unit": "mA"}
